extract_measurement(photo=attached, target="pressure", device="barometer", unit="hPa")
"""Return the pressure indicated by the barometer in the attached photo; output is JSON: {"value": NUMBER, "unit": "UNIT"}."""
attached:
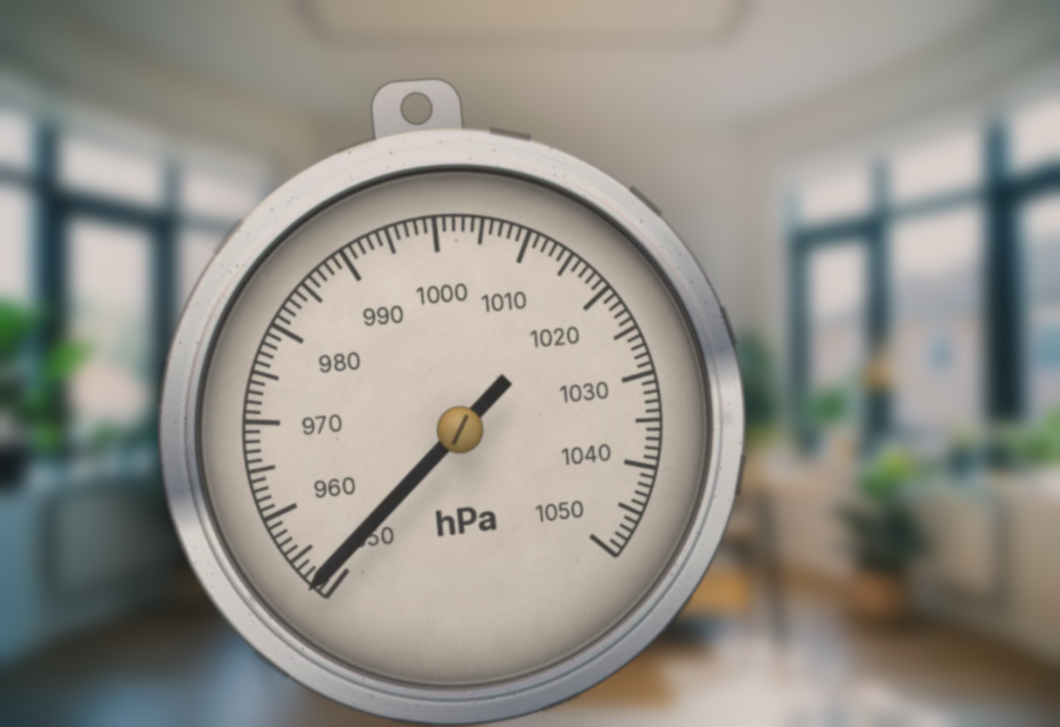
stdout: {"value": 952, "unit": "hPa"}
